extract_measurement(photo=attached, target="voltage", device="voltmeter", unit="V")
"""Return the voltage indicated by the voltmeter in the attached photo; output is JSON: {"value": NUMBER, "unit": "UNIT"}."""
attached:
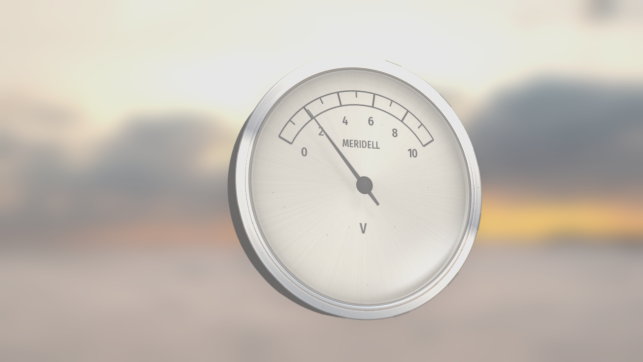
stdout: {"value": 2, "unit": "V"}
